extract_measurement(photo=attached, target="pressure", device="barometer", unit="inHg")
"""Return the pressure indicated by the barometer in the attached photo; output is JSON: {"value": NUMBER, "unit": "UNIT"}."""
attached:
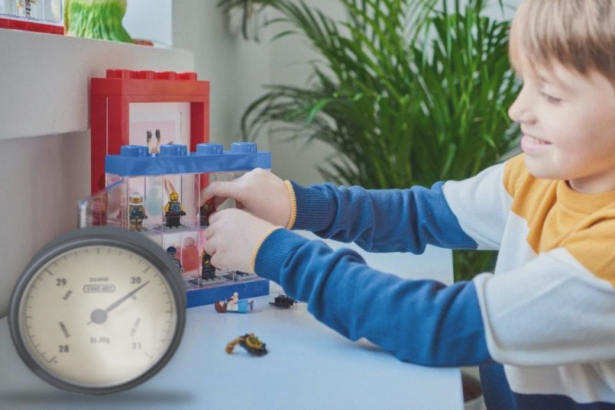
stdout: {"value": 30.1, "unit": "inHg"}
